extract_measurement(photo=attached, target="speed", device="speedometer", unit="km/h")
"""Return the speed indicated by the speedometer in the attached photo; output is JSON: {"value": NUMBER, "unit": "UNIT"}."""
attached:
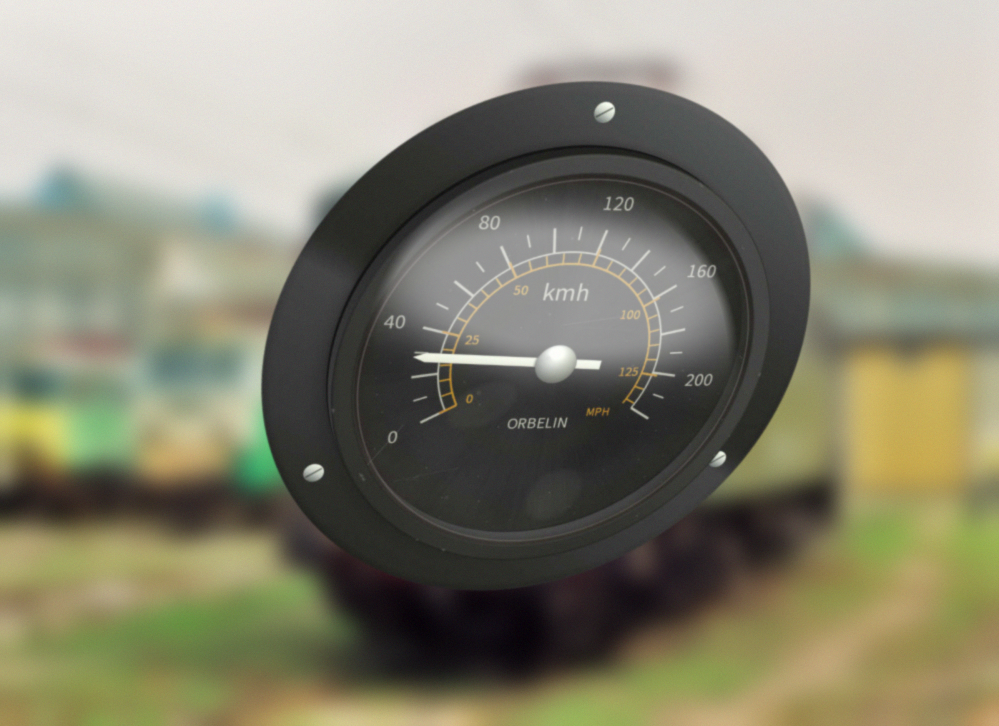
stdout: {"value": 30, "unit": "km/h"}
